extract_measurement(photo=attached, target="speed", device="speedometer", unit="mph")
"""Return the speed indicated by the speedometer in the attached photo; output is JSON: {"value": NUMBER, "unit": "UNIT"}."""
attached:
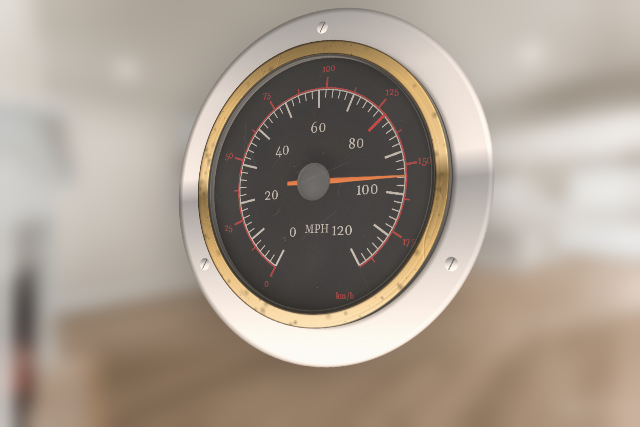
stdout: {"value": 96, "unit": "mph"}
